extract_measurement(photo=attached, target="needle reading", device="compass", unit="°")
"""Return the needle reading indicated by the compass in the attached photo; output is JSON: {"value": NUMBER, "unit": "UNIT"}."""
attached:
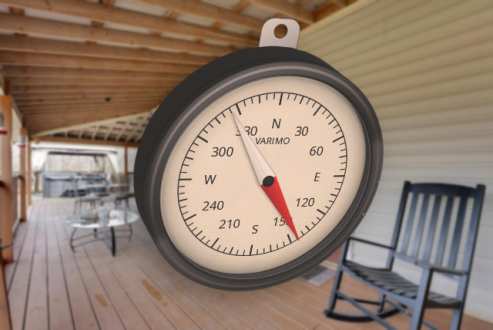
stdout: {"value": 145, "unit": "°"}
